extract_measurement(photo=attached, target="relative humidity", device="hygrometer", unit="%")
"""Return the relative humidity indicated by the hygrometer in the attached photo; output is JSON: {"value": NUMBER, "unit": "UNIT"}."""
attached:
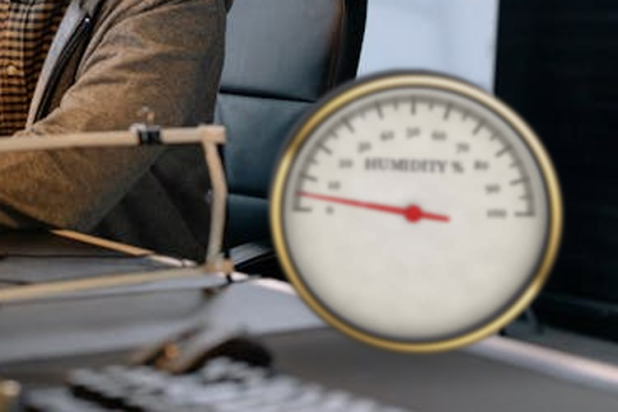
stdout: {"value": 5, "unit": "%"}
